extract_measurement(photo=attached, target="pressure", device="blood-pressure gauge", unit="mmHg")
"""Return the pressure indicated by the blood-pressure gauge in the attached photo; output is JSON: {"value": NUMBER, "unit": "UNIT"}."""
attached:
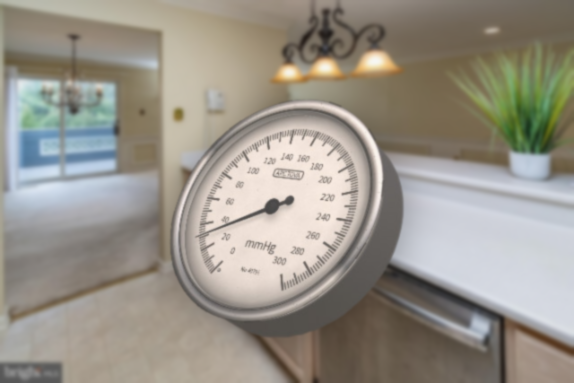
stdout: {"value": 30, "unit": "mmHg"}
